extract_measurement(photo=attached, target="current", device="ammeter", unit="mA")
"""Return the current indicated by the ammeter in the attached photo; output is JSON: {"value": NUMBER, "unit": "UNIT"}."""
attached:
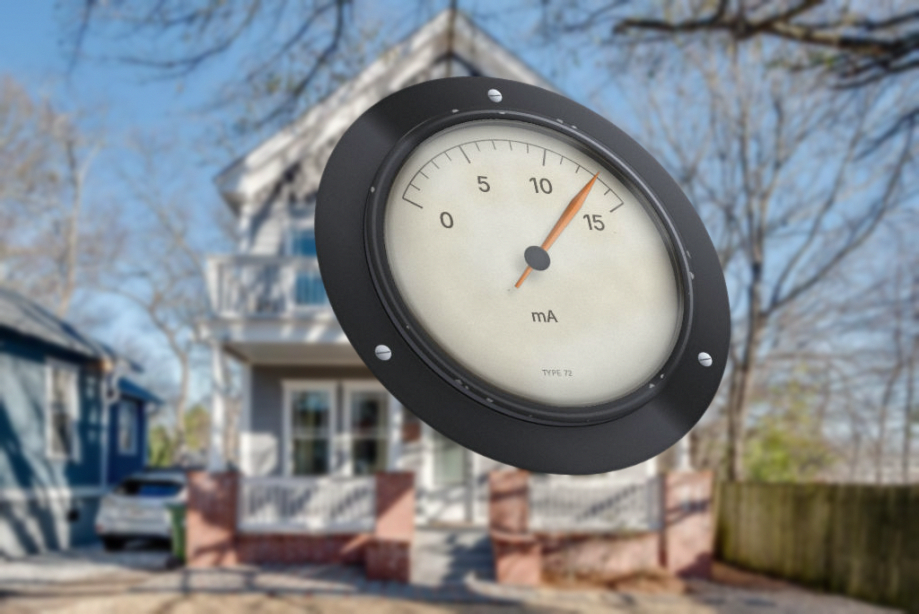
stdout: {"value": 13, "unit": "mA"}
